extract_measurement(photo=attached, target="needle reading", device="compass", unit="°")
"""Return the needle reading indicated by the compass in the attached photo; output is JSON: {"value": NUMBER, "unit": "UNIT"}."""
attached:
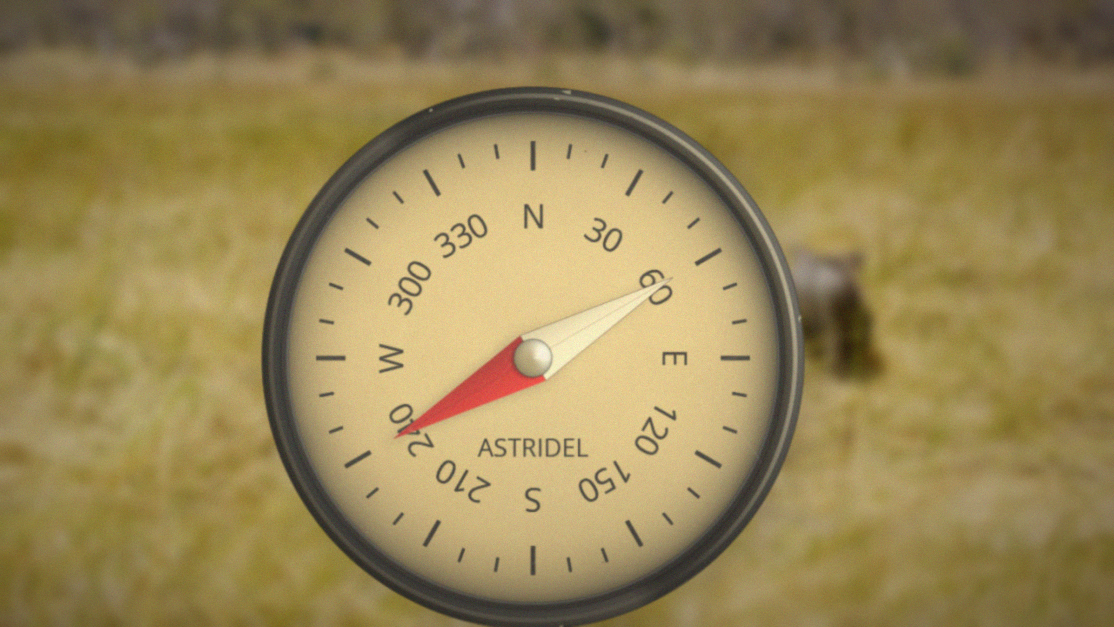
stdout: {"value": 240, "unit": "°"}
